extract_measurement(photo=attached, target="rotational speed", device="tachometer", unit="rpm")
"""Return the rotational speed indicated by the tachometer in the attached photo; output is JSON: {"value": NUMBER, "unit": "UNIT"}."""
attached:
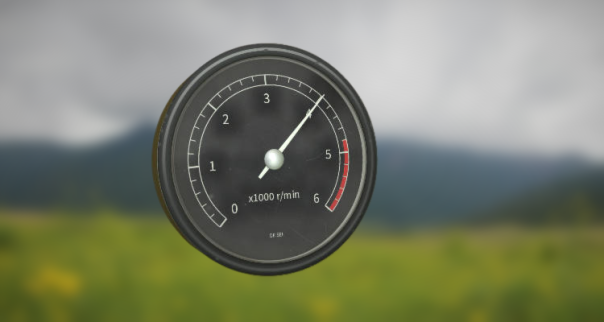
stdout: {"value": 4000, "unit": "rpm"}
